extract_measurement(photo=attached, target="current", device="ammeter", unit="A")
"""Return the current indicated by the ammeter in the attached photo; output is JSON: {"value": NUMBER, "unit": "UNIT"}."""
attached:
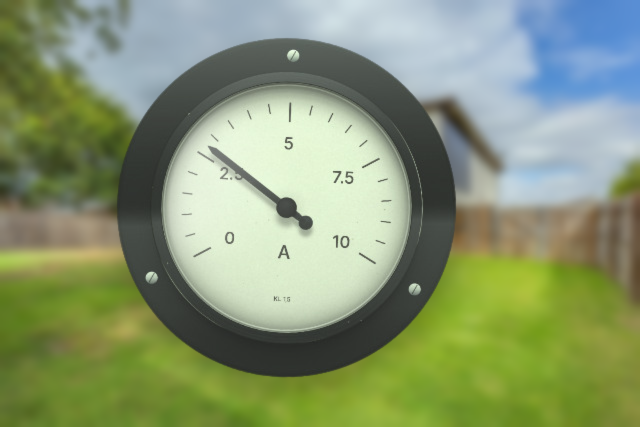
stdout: {"value": 2.75, "unit": "A"}
